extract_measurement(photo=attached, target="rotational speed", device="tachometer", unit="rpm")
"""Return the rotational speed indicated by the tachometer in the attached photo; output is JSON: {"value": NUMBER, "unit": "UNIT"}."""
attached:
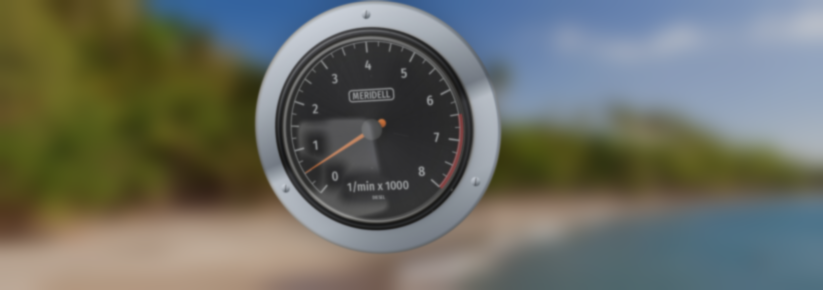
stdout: {"value": 500, "unit": "rpm"}
